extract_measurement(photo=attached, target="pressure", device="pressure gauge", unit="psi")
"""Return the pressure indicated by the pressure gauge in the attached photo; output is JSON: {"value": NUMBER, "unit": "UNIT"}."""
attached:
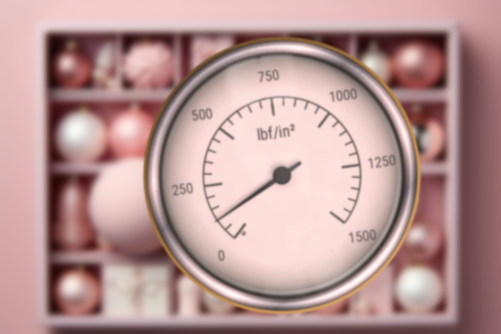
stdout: {"value": 100, "unit": "psi"}
